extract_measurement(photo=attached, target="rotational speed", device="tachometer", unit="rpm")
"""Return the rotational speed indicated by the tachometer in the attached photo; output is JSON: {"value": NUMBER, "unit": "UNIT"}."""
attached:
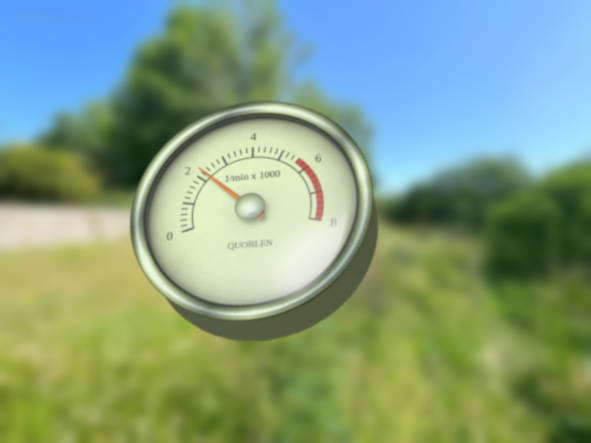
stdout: {"value": 2200, "unit": "rpm"}
